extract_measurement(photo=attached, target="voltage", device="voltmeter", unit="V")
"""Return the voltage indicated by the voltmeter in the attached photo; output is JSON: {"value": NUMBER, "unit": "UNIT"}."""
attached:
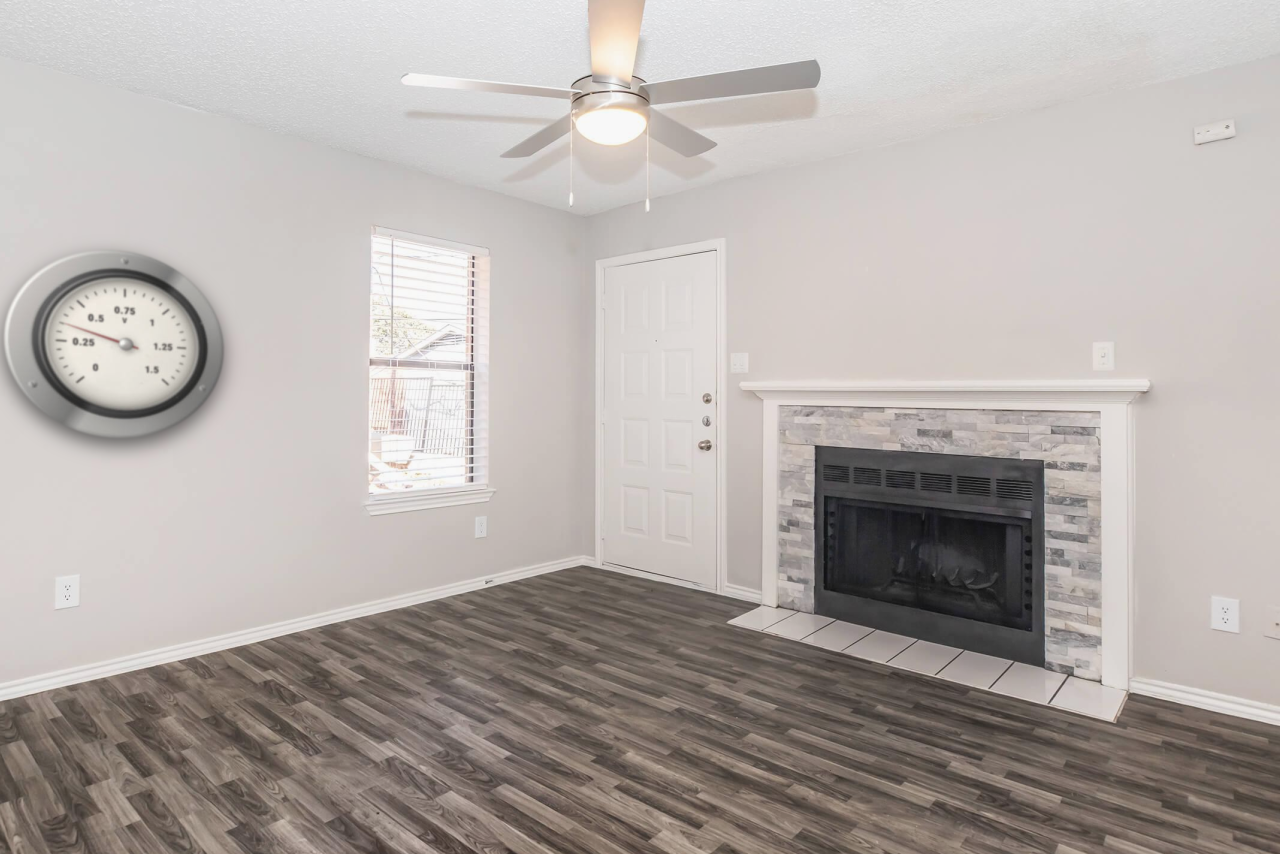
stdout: {"value": 0.35, "unit": "V"}
